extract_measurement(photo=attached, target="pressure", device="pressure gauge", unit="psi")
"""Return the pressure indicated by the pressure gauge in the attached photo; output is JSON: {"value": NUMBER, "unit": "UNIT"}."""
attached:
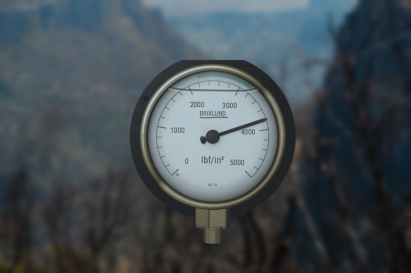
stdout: {"value": 3800, "unit": "psi"}
